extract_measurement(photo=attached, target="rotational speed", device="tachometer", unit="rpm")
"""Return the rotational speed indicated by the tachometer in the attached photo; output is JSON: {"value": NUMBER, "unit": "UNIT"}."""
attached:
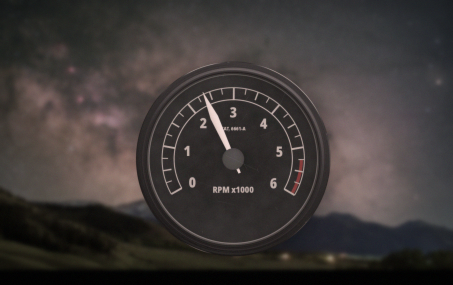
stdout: {"value": 2375, "unit": "rpm"}
